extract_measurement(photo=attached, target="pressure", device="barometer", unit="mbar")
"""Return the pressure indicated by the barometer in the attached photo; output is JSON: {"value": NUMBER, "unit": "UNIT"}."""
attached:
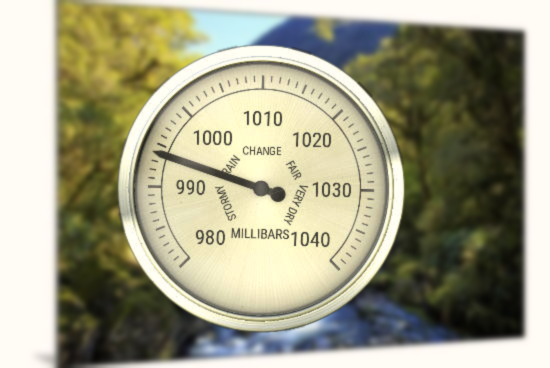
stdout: {"value": 994, "unit": "mbar"}
